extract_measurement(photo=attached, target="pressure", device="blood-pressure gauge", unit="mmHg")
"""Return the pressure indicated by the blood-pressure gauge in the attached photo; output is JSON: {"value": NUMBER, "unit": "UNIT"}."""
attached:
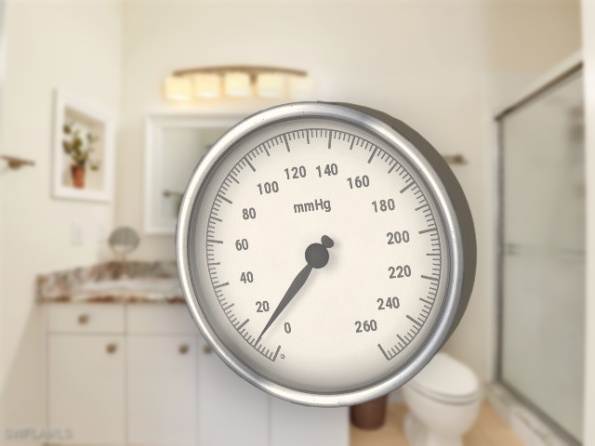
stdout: {"value": 10, "unit": "mmHg"}
